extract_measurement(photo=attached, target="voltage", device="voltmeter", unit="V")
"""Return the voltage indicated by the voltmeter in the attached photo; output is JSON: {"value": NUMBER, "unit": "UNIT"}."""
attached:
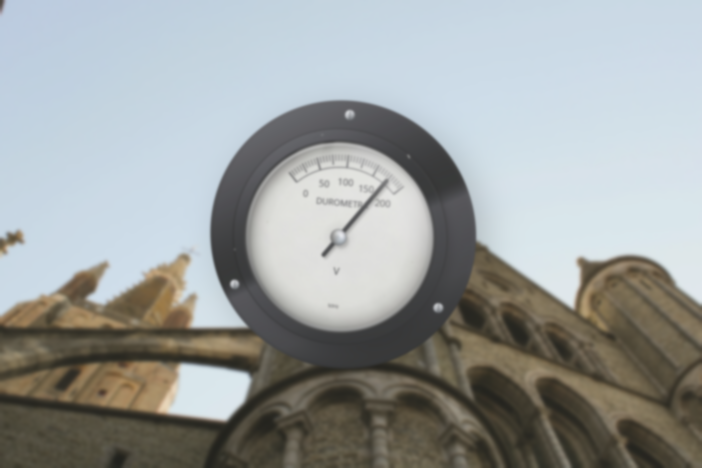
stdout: {"value": 175, "unit": "V"}
